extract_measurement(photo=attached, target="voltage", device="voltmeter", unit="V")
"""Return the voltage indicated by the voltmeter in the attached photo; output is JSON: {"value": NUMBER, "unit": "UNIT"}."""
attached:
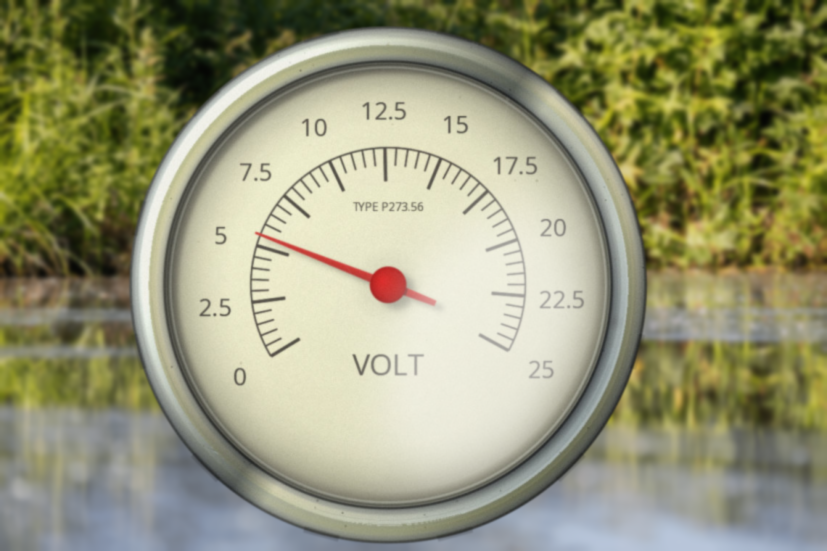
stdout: {"value": 5.5, "unit": "V"}
